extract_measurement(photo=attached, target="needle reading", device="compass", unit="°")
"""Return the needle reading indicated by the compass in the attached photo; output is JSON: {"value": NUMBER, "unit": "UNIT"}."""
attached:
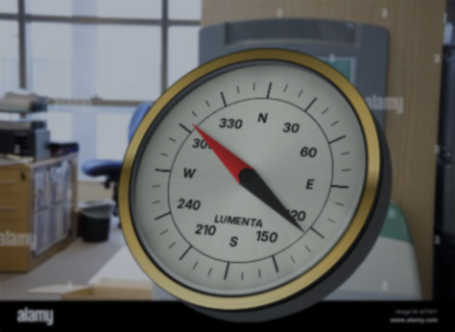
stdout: {"value": 305, "unit": "°"}
